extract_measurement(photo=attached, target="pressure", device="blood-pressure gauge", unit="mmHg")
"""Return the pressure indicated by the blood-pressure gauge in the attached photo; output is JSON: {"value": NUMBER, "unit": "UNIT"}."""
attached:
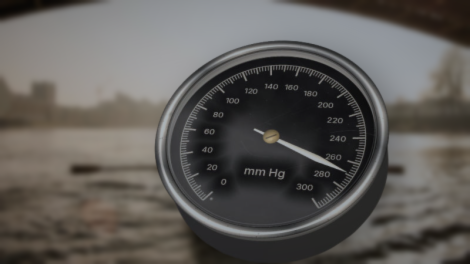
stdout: {"value": 270, "unit": "mmHg"}
